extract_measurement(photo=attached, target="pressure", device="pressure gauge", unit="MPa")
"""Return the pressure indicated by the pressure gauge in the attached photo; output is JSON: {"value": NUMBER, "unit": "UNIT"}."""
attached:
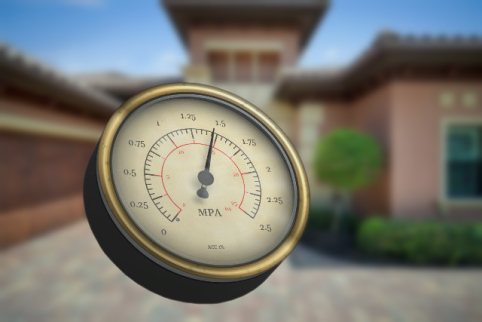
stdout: {"value": 1.45, "unit": "MPa"}
